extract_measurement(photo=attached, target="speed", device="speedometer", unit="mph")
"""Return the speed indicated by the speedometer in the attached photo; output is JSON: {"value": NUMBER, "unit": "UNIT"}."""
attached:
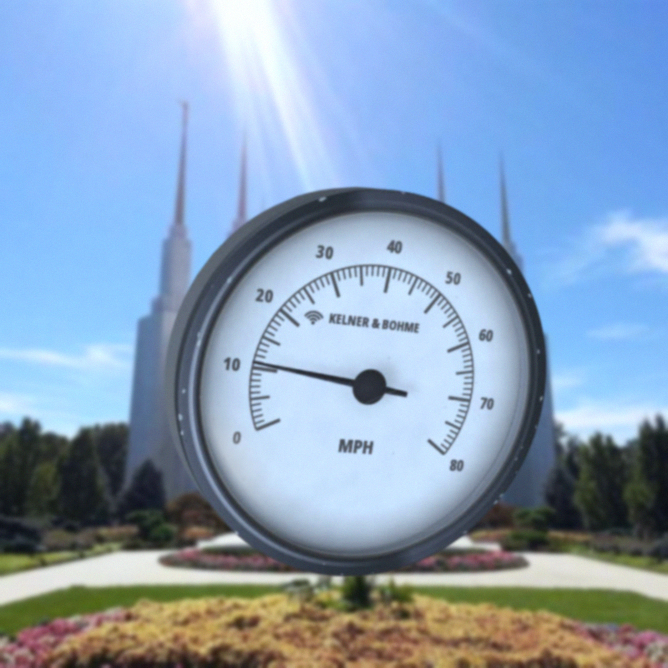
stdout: {"value": 11, "unit": "mph"}
